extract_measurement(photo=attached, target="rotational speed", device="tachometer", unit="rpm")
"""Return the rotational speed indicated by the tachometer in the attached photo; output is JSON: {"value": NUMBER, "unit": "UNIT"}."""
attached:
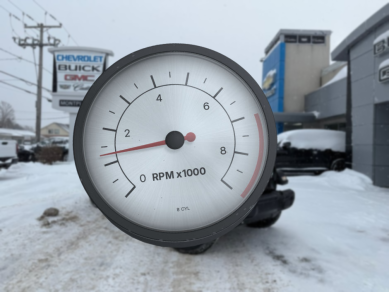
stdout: {"value": 1250, "unit": "rpm"}
